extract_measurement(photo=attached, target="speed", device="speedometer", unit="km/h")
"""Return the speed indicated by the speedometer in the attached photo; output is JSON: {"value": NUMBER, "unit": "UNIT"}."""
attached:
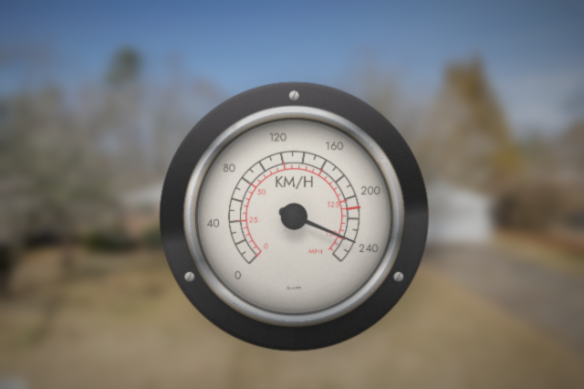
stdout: {"value": 240, "unit": "km/h"}
